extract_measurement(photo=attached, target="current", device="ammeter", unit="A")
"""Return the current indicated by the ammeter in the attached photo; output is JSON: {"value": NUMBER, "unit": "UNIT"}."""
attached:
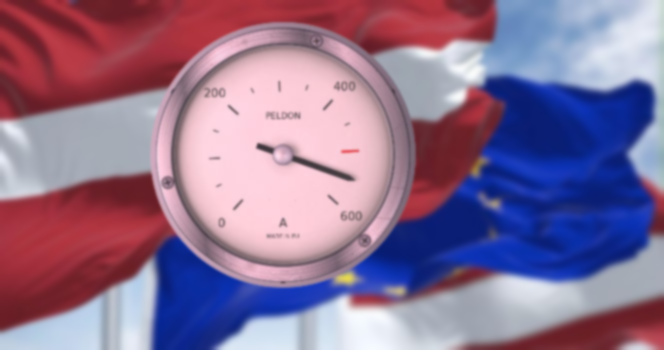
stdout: {"value": 550, "unit": "A"}
